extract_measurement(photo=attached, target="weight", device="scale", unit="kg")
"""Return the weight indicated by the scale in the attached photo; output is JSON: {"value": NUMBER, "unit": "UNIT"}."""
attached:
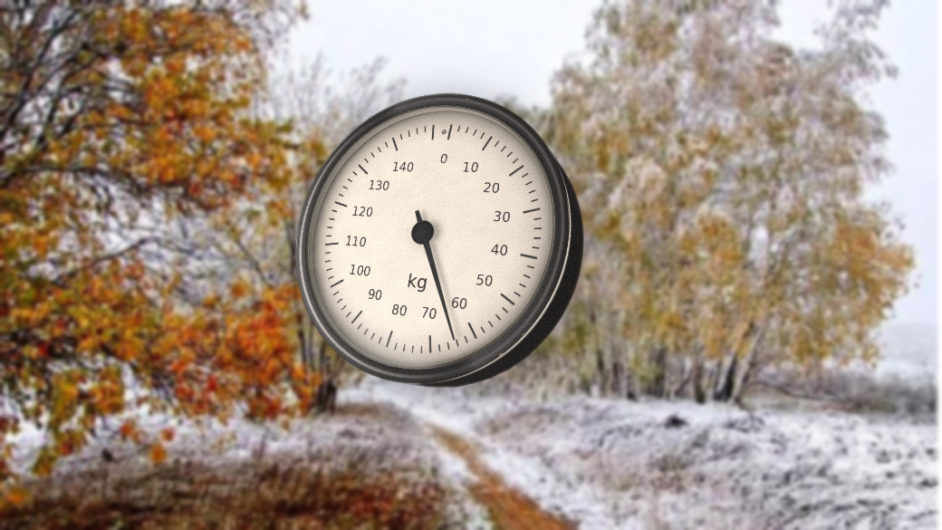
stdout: {"value": 64, "unit": "kg"}
